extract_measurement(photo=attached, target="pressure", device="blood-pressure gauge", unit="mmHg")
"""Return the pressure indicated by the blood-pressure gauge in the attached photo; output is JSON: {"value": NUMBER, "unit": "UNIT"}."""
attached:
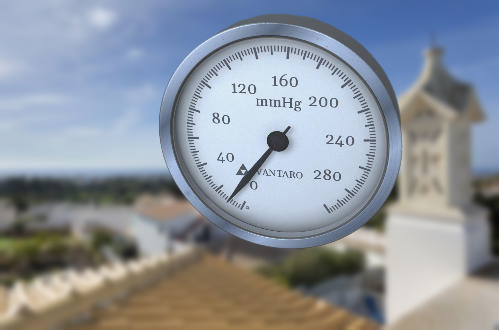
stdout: {"value": 10, "unit": "mmHg"}
